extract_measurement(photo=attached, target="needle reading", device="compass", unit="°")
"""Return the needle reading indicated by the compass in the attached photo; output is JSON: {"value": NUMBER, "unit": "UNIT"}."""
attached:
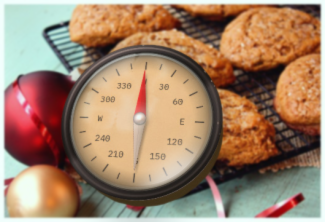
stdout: {"value": 0, "unit": "°"}
